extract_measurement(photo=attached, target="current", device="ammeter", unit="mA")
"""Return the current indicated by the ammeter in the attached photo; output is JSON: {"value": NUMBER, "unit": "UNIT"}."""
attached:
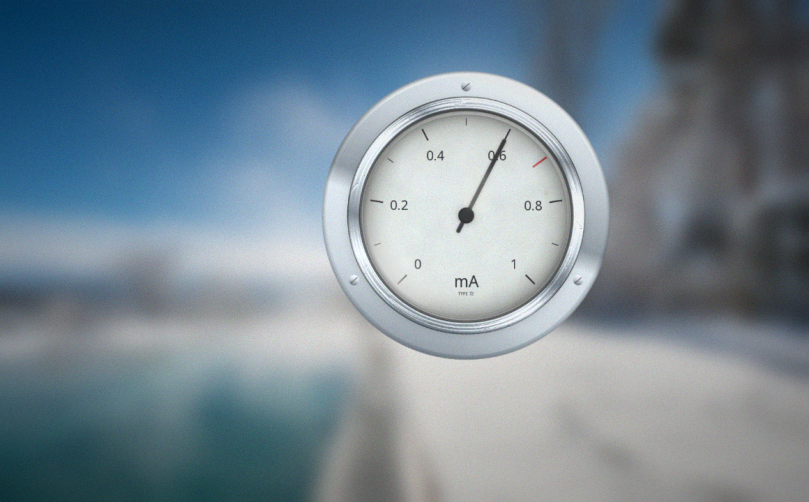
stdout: {"value": 0.6, "unit": "mA"}
